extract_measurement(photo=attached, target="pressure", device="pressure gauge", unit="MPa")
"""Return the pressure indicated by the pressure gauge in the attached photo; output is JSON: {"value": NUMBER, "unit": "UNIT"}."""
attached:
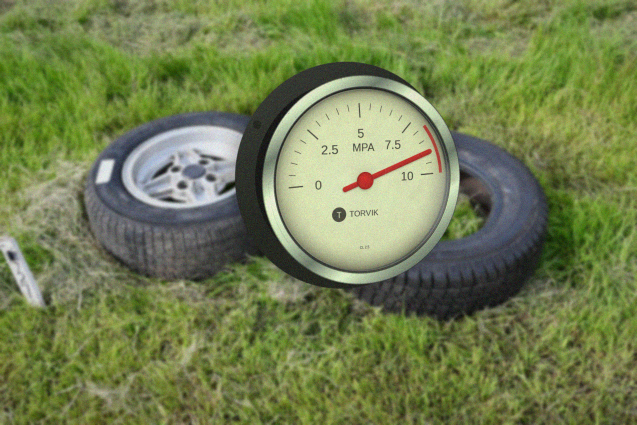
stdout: {"value": 9, "unit": "MPa"}
